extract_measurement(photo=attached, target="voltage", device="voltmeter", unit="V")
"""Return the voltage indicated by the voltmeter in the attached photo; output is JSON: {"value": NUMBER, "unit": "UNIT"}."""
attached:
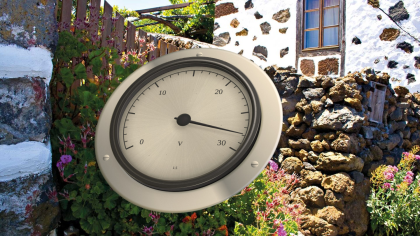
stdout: {"value": 28, "unit": "V"}
